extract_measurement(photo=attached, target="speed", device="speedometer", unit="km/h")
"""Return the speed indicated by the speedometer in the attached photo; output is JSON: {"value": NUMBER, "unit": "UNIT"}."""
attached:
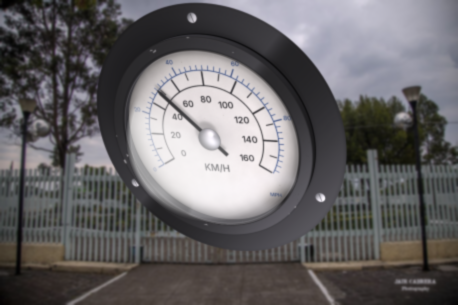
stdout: {"value": 50, "unit": "km/h"}
